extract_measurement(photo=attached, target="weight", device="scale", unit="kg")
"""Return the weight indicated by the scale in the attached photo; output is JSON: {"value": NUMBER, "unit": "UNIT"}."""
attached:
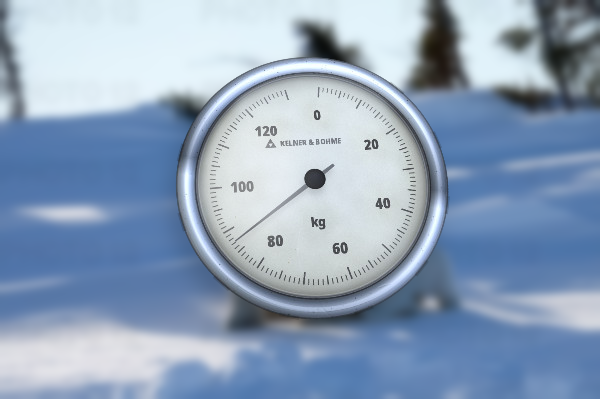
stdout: {"value": 87, "unit": "kg"}
